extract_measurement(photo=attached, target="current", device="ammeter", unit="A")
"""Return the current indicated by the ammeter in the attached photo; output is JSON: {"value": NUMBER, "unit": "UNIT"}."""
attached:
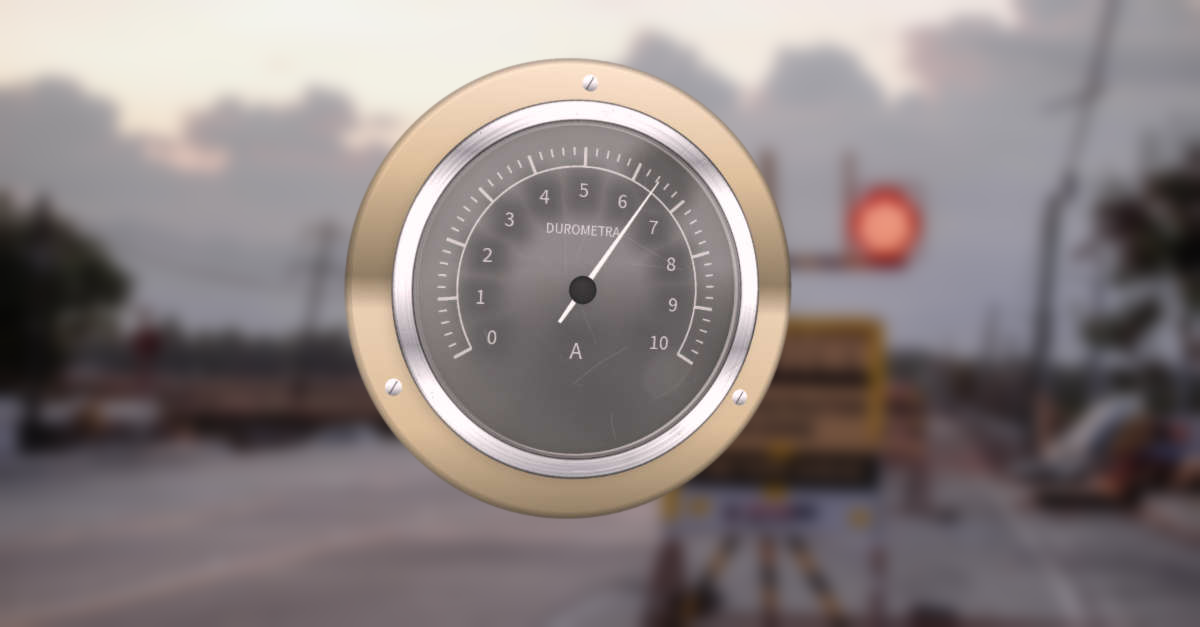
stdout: {"value": 6.4, "unit": "A"}
